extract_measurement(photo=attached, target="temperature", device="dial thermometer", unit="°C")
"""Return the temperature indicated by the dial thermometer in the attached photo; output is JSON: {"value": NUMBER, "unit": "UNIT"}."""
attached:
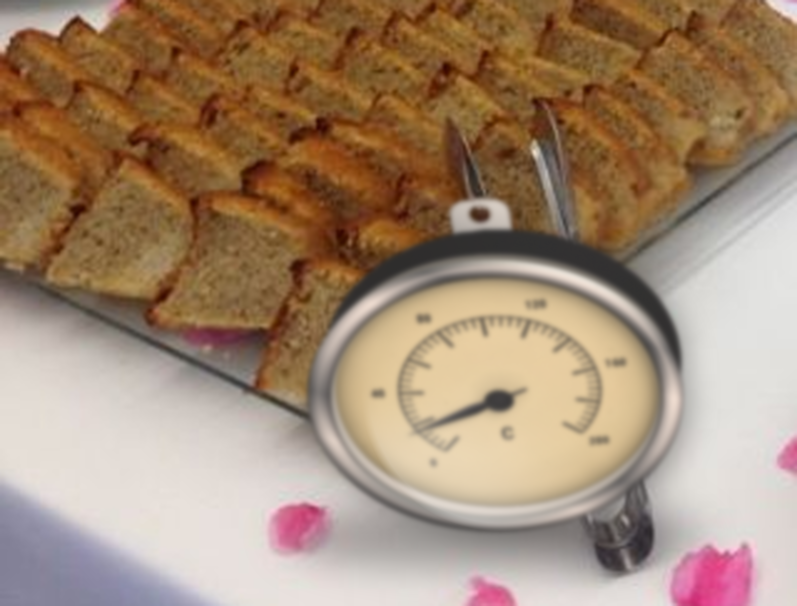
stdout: {"value": 20, "unit": "°C"}
